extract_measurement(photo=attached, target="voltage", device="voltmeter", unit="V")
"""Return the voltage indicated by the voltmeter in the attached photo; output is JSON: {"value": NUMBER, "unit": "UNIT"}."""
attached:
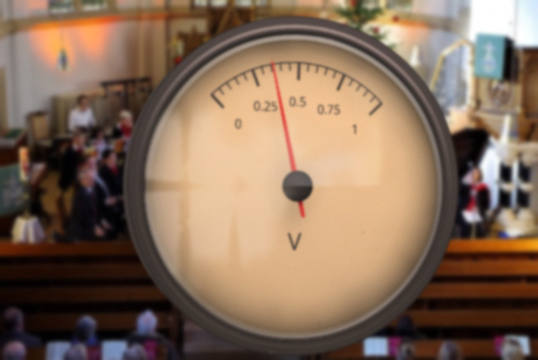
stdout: {"value": 0.35, "unit": "V"}
